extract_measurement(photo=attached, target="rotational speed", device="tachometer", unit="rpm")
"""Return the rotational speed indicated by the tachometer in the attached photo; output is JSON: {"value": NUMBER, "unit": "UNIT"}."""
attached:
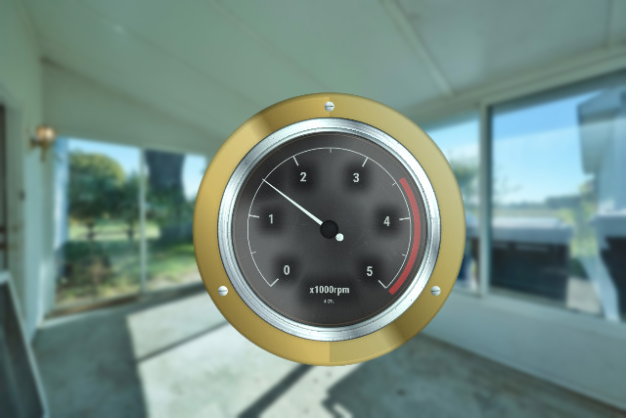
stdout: {"value": 1500, "unit": "rpm"}
